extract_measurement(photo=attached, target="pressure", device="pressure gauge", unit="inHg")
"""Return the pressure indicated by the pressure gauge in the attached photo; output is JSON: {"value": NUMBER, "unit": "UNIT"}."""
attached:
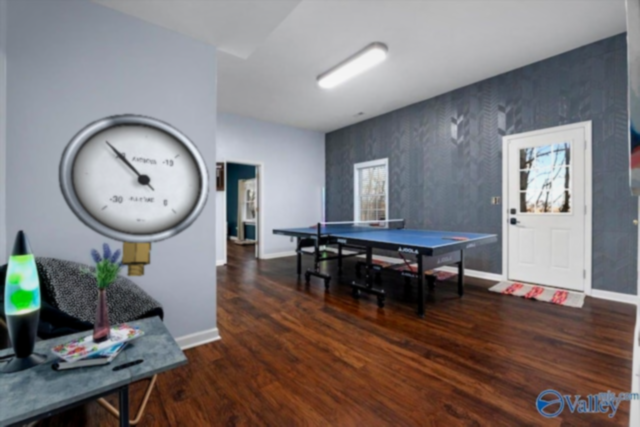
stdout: {"value": -20, "unit": "inHg"}
